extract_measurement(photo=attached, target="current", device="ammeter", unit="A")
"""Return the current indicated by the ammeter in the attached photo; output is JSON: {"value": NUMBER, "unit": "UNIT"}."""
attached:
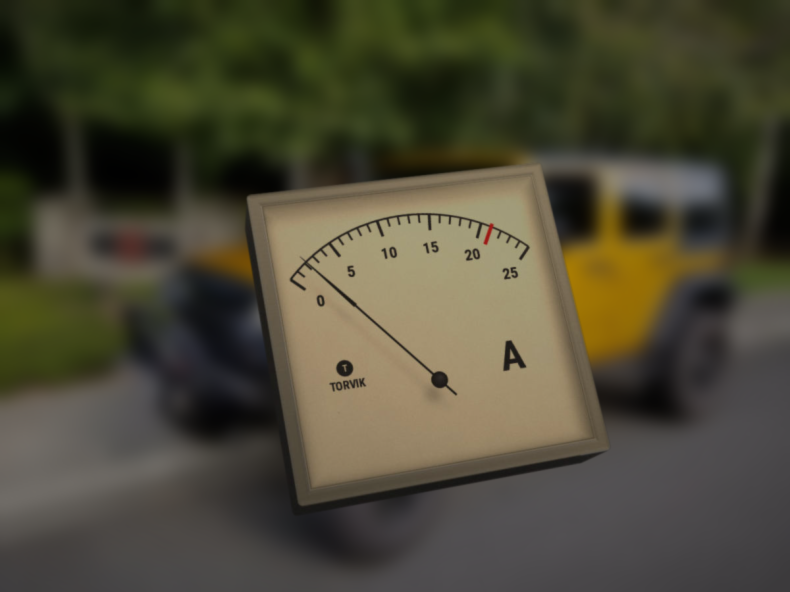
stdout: {"value": 2, "unit": "A"}
